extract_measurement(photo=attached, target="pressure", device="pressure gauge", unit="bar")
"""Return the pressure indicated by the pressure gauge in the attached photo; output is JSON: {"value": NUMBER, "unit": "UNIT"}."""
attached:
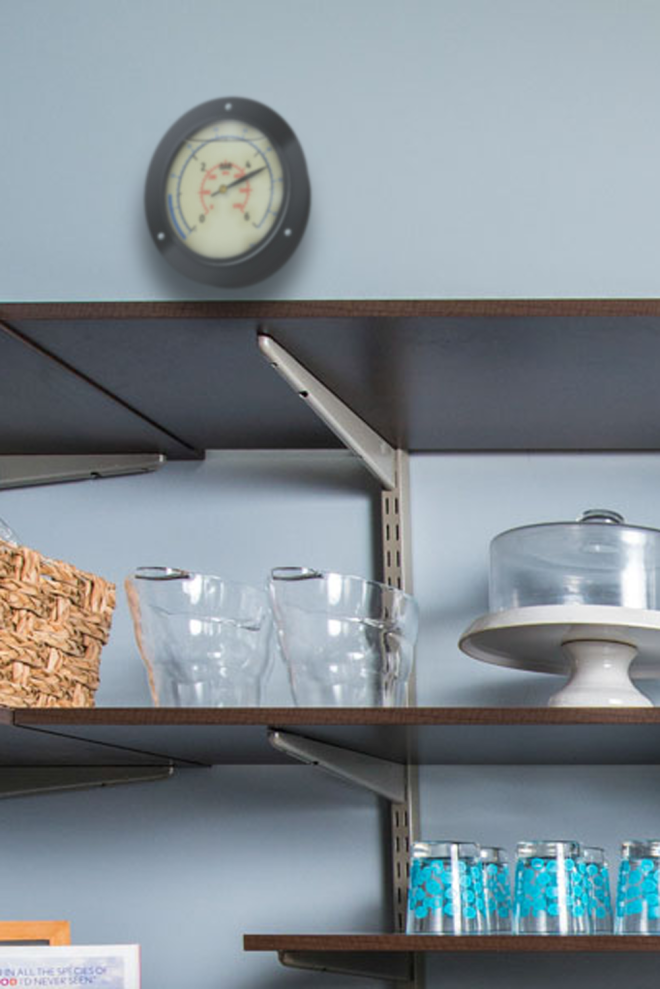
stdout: {"value": 4.5, "unit": "bar"}
